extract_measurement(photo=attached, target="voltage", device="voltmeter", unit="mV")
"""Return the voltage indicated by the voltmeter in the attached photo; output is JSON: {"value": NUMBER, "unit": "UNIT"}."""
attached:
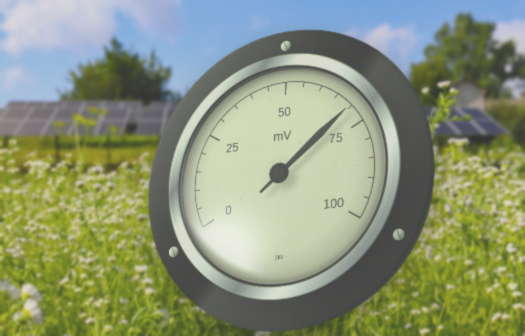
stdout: {"value": 70, "unit": "mV"}
